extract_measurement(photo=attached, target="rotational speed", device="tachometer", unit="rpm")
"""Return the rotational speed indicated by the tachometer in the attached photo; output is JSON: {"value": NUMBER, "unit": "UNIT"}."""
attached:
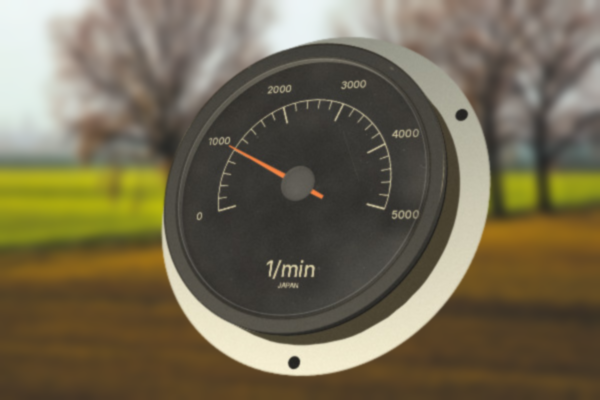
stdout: {"value": 1000, "unit": "rpm"}
